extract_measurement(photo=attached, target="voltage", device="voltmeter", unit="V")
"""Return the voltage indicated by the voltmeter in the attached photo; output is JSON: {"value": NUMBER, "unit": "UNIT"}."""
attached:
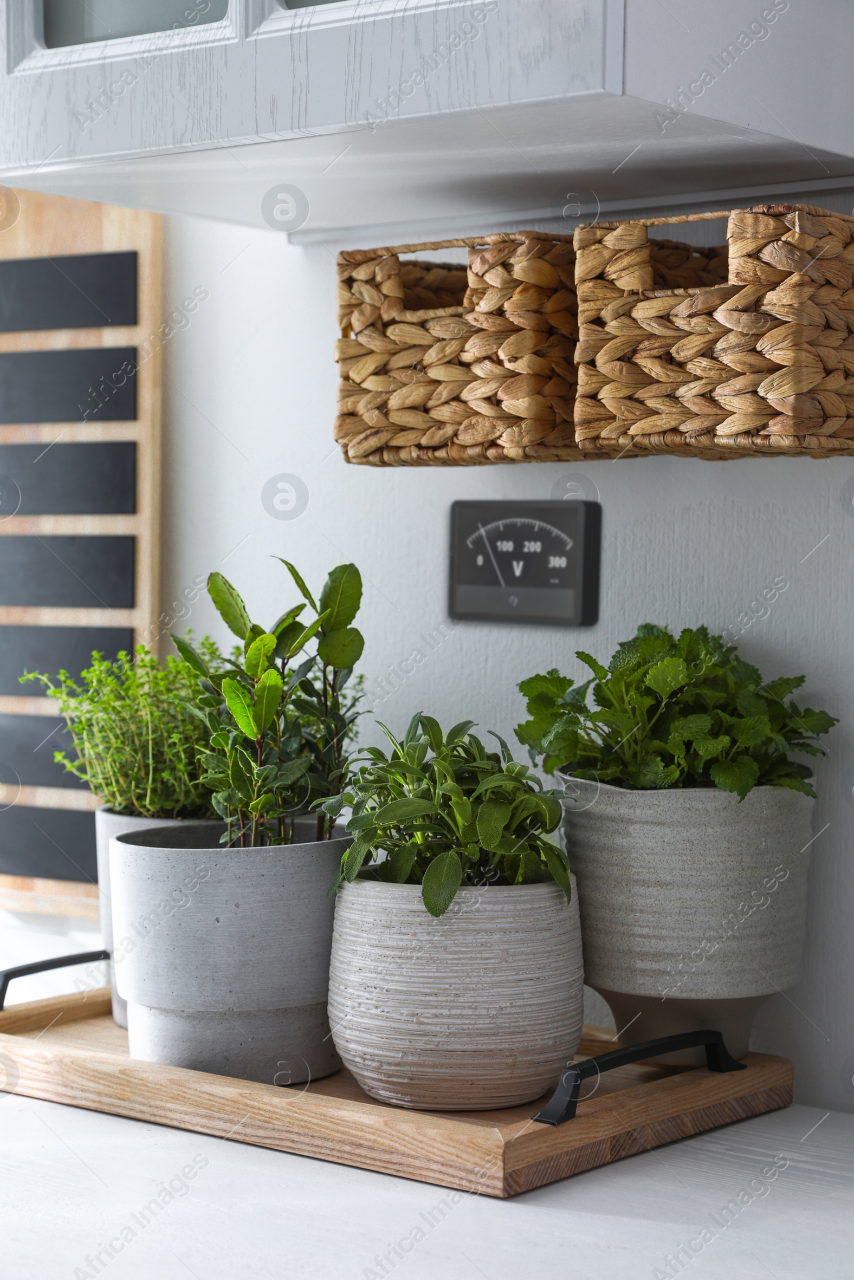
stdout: {"value": 50, "unit": "V"}
